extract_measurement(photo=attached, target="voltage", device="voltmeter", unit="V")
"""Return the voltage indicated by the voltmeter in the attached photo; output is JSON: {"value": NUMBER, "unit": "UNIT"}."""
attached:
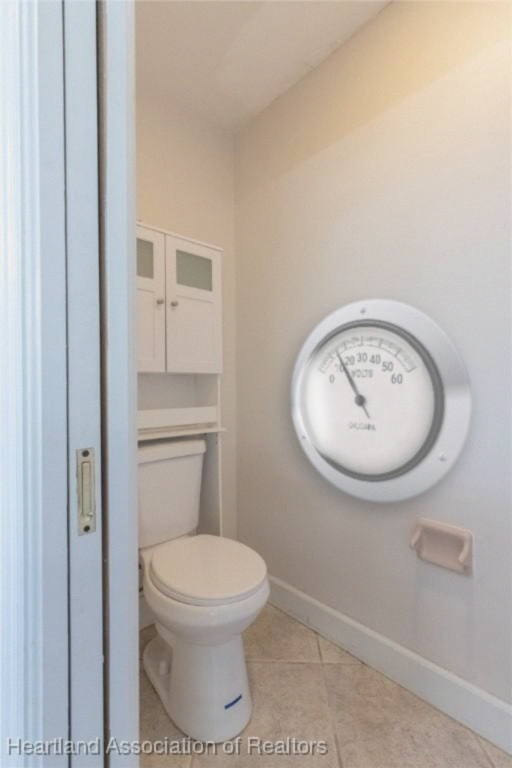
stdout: {"value": 15, "unit": "V"}
